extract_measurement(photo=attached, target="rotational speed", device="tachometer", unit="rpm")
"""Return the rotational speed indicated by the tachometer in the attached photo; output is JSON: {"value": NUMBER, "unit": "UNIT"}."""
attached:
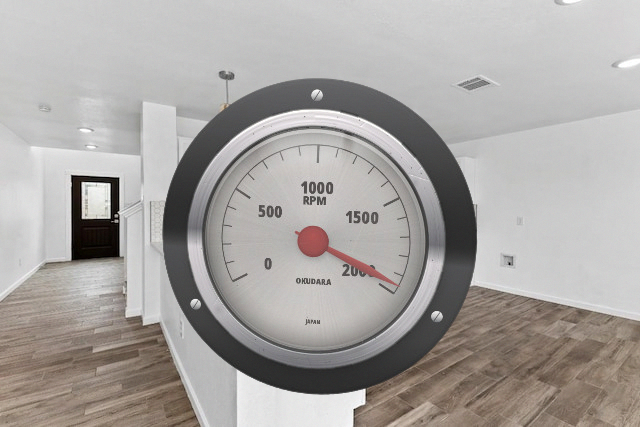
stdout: {"value": 1950, "unit": "rpm"}
